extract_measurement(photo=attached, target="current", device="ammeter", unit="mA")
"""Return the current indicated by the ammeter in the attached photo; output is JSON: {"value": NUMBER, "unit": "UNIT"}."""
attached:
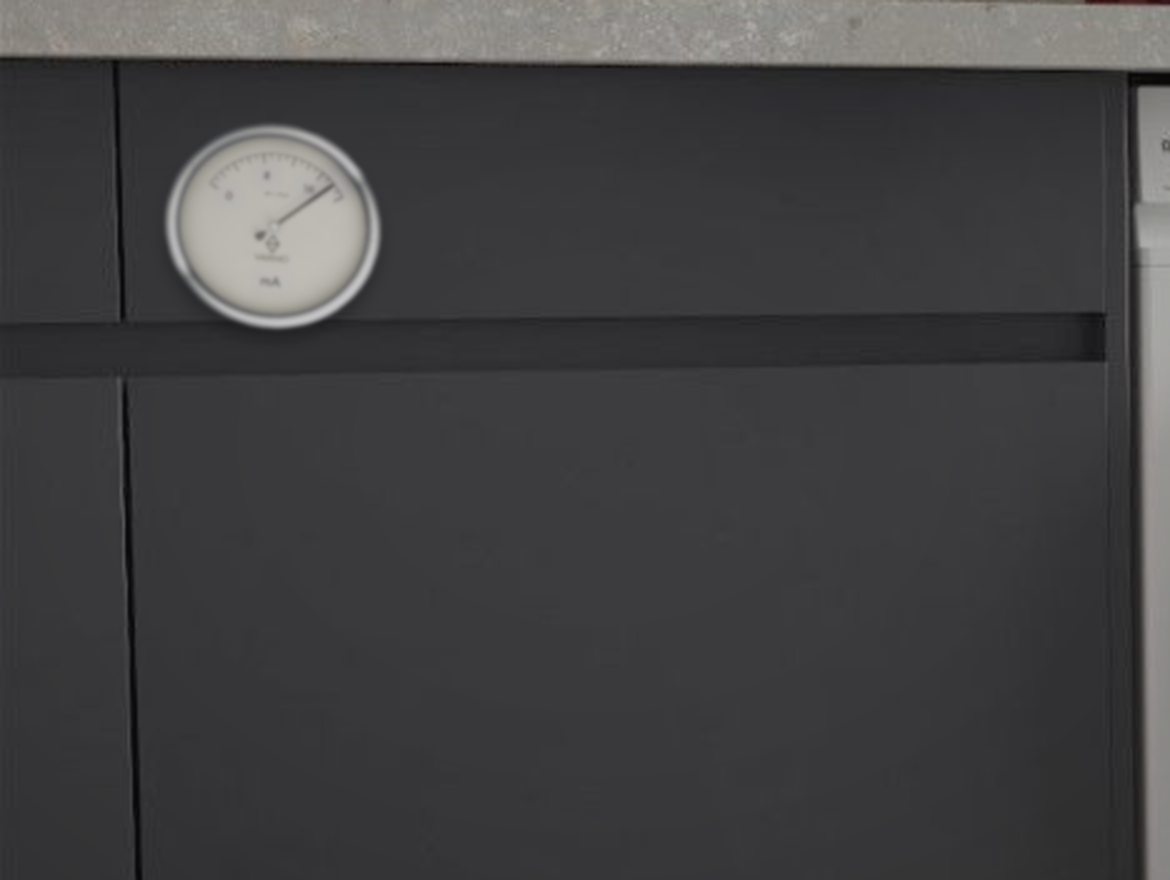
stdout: {"value": 18, "unit": "mA"}
